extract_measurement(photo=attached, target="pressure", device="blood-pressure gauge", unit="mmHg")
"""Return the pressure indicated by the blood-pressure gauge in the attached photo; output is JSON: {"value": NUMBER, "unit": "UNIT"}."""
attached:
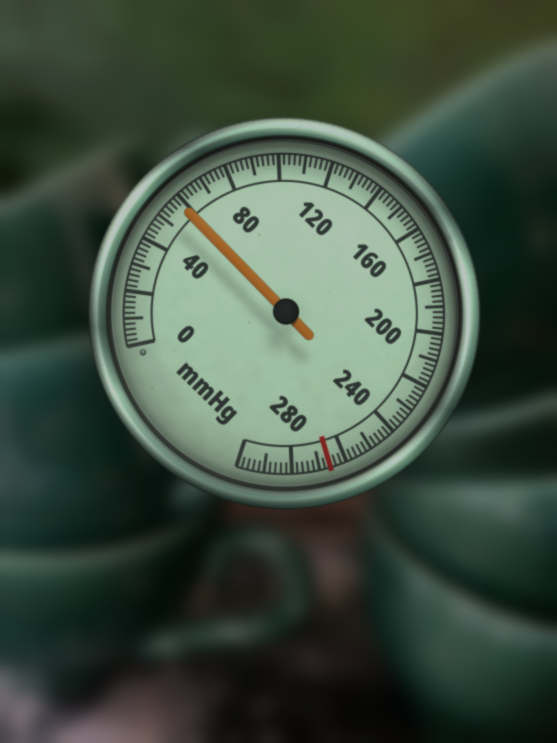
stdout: {"value": 58, "unit": "mmHg"}
